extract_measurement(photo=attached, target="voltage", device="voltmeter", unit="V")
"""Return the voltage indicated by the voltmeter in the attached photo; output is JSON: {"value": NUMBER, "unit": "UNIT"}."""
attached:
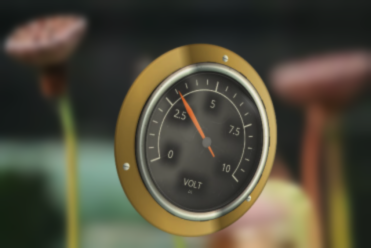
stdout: {"value": 3, "unit": "V"}
